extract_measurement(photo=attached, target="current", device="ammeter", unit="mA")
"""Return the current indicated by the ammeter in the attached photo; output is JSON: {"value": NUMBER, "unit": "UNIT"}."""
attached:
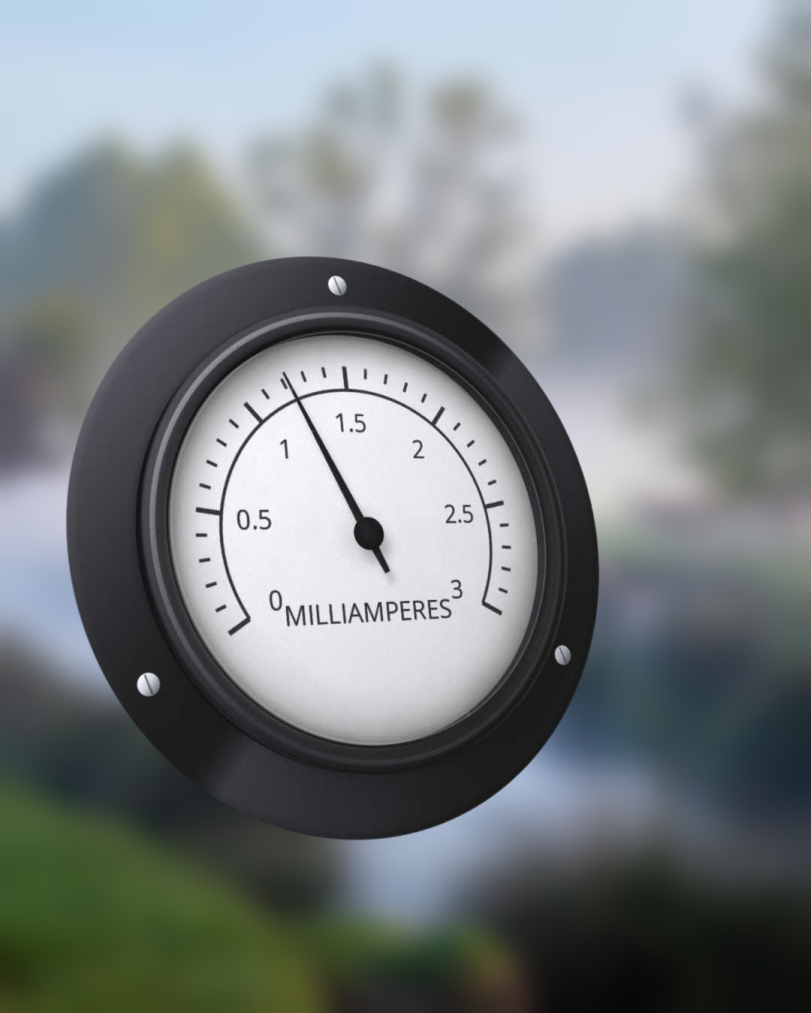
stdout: {"value": 1.2, "unit": "mA"}
